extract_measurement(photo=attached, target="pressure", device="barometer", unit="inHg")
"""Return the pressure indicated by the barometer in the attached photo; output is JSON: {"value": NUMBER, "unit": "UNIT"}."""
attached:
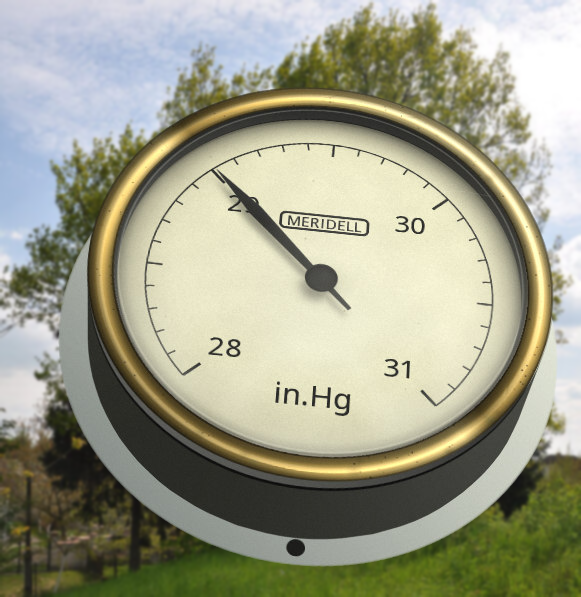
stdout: {"value": 29, "unit": "inHg"}
